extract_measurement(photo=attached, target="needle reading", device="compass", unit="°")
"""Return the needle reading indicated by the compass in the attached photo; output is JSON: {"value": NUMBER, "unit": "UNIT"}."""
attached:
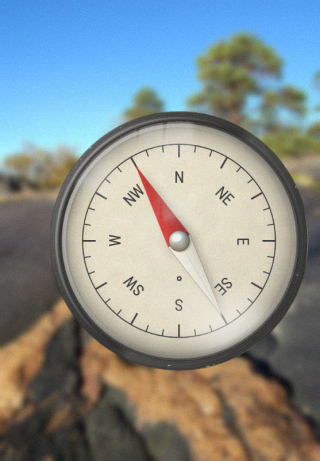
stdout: {"value": 330, "unit": "°"}
